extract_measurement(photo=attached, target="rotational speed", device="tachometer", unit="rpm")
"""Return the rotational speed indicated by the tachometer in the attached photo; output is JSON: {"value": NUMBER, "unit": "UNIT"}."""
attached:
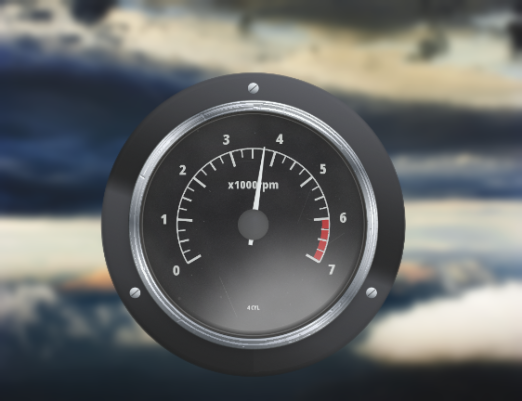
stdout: {"value": 3750, "unit": "rpm"}
